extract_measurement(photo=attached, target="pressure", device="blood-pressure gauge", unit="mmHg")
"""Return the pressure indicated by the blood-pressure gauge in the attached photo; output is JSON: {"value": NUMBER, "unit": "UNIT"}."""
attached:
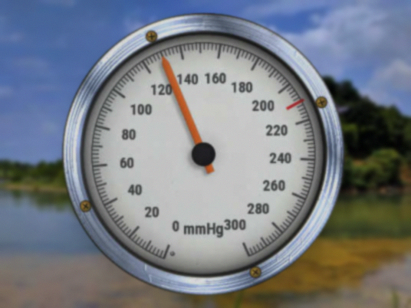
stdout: {"value": 130, "unit": "mmHg"}
